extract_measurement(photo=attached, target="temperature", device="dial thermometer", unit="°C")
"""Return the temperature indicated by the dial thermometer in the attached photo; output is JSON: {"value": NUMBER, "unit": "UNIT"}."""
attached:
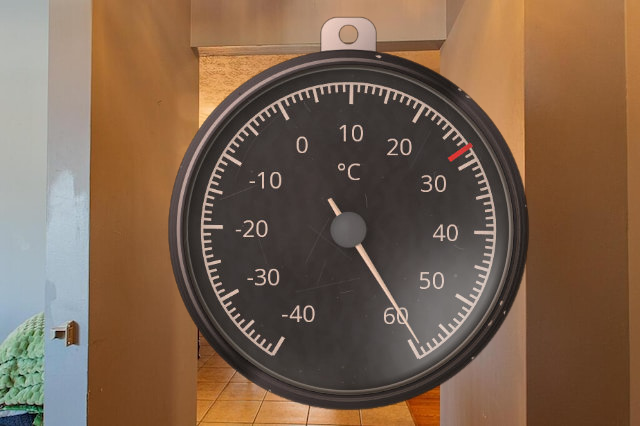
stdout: {"value": 59, "unit": "°C"}
